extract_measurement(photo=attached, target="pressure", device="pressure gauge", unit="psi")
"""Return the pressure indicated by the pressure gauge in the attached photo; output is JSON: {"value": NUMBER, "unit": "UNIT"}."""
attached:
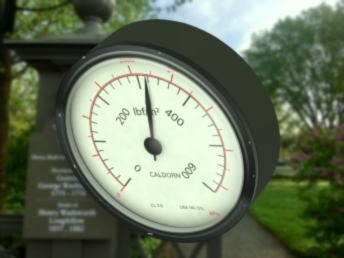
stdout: {"value": 320, "unit": "psi"}
